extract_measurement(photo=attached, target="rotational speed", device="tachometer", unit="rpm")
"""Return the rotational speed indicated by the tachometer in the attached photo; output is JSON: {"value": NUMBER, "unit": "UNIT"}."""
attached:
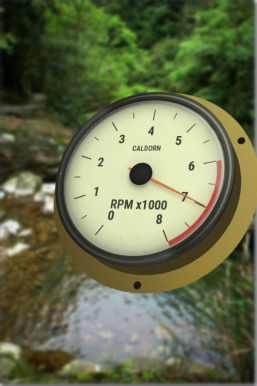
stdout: {"value": 7000, "unit": "rpm"}
